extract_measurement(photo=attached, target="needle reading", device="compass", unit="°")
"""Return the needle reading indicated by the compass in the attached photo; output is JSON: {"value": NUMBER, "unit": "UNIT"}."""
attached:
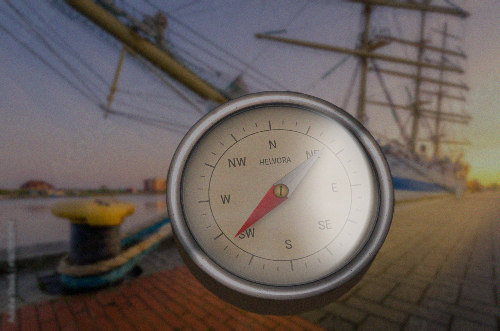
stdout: {"value": 230, "unit": "°"}
